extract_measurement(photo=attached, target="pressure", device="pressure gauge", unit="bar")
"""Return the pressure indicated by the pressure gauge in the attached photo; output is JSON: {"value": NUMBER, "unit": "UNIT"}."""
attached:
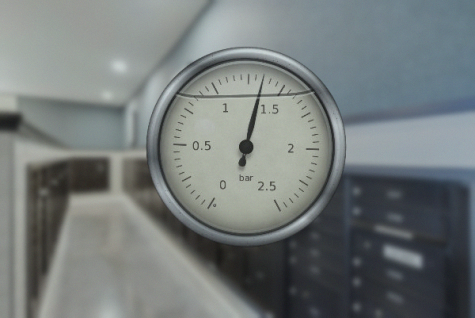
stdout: {"value": 1.35, "unit": "bar"}
